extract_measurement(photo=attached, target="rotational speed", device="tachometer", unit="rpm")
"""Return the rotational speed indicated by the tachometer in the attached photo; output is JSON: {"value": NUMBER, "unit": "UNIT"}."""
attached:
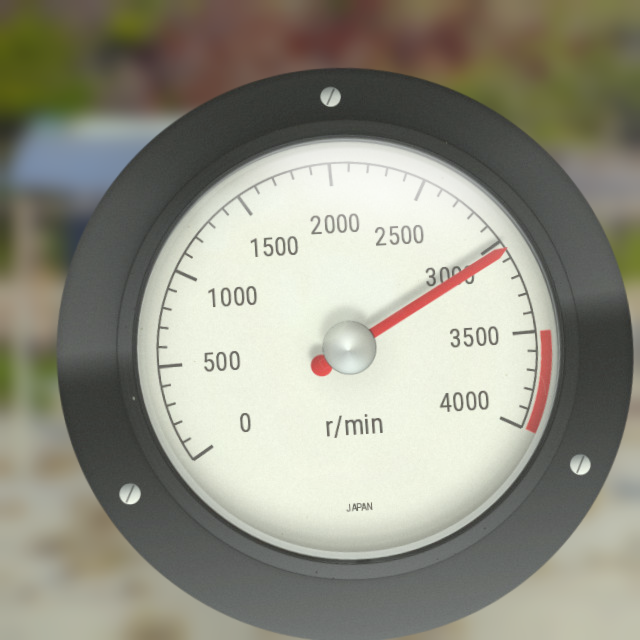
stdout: {"value": 3050, "unit": "rpm"}
